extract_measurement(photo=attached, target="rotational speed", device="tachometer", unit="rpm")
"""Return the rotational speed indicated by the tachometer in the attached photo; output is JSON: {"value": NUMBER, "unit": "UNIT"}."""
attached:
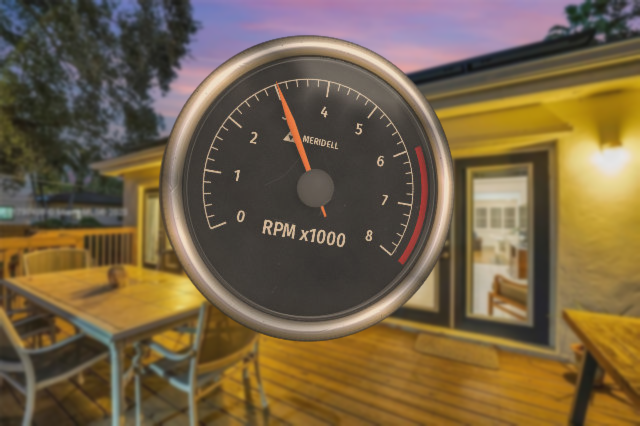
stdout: {"value": 3000, "unit": "rpm"}
